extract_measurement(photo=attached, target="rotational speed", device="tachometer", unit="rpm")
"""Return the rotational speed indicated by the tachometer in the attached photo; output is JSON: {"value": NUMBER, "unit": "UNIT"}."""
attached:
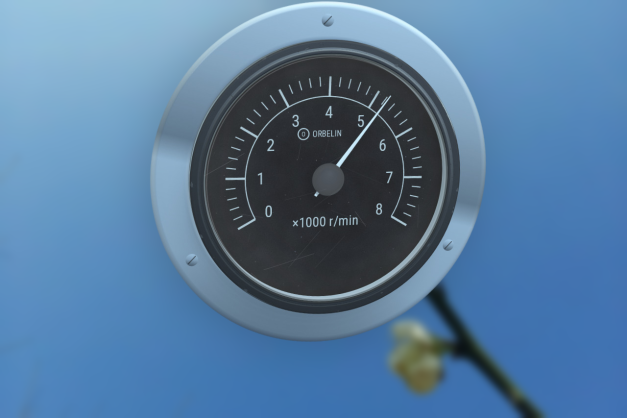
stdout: {"value": 5200, "unit": "rpm"}
